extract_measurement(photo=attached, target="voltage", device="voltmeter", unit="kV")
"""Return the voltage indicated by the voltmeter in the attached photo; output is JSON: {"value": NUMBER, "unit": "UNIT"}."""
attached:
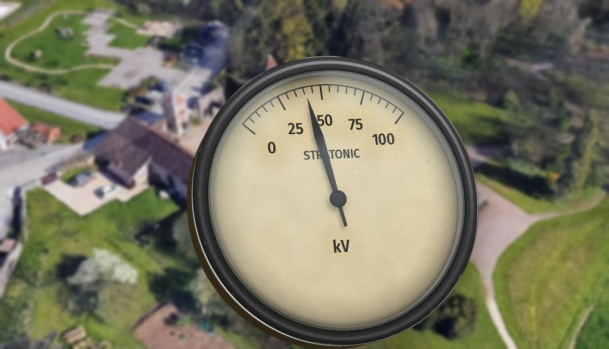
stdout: {"value": 40, "unit": "kV"}
